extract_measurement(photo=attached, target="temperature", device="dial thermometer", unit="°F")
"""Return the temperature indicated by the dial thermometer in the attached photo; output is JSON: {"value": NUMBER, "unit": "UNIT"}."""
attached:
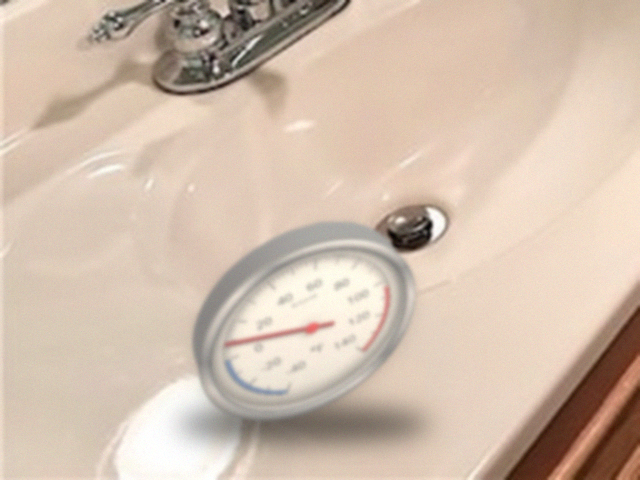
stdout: {"value": 10, "unit": "°F"}
